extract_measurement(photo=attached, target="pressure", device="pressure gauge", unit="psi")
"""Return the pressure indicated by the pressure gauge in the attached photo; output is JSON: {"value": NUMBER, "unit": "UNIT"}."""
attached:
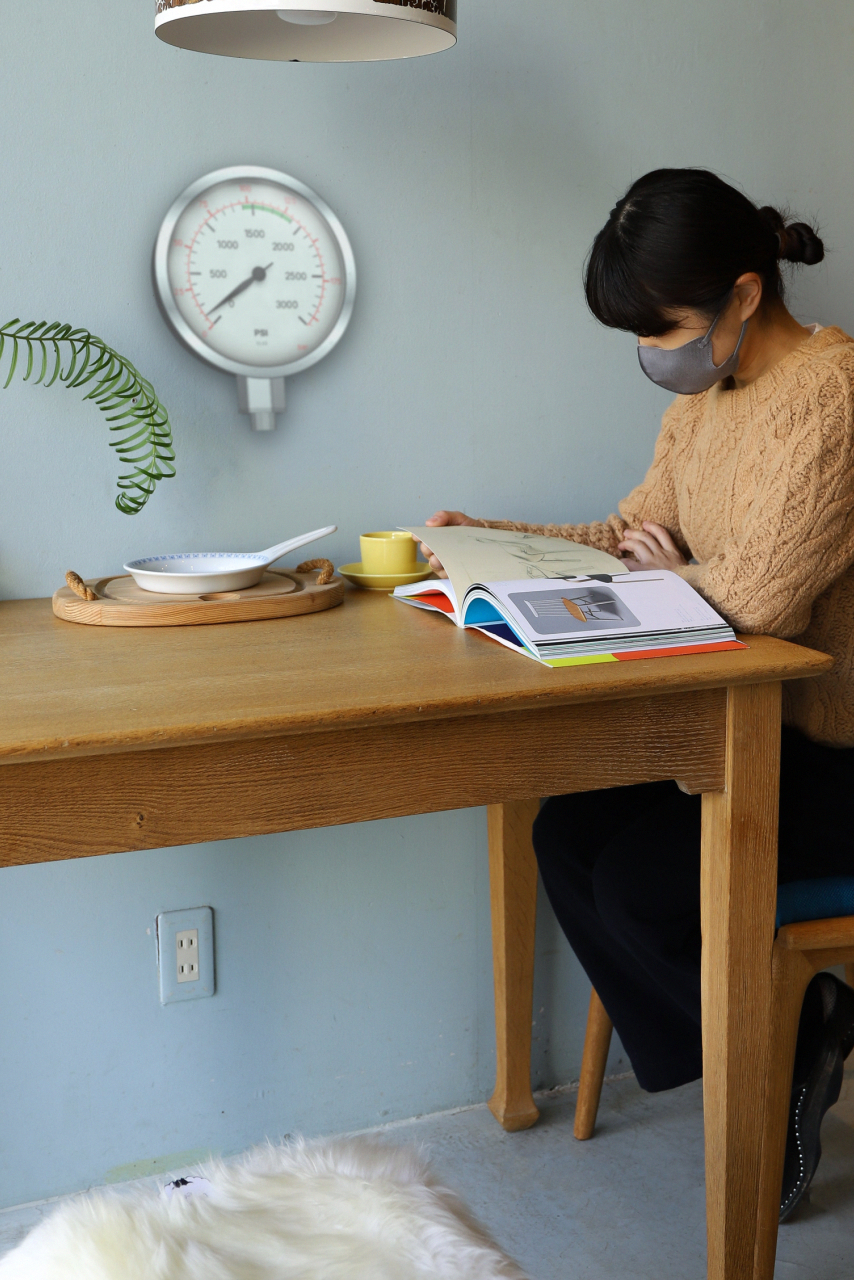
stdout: {"value": 100, "unit": "psi"}
